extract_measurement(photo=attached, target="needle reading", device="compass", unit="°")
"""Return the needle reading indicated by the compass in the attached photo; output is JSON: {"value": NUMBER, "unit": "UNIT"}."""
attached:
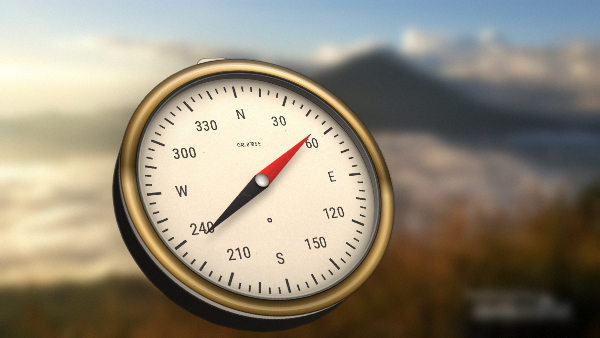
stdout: {"value": 55, "unit": "°"}
